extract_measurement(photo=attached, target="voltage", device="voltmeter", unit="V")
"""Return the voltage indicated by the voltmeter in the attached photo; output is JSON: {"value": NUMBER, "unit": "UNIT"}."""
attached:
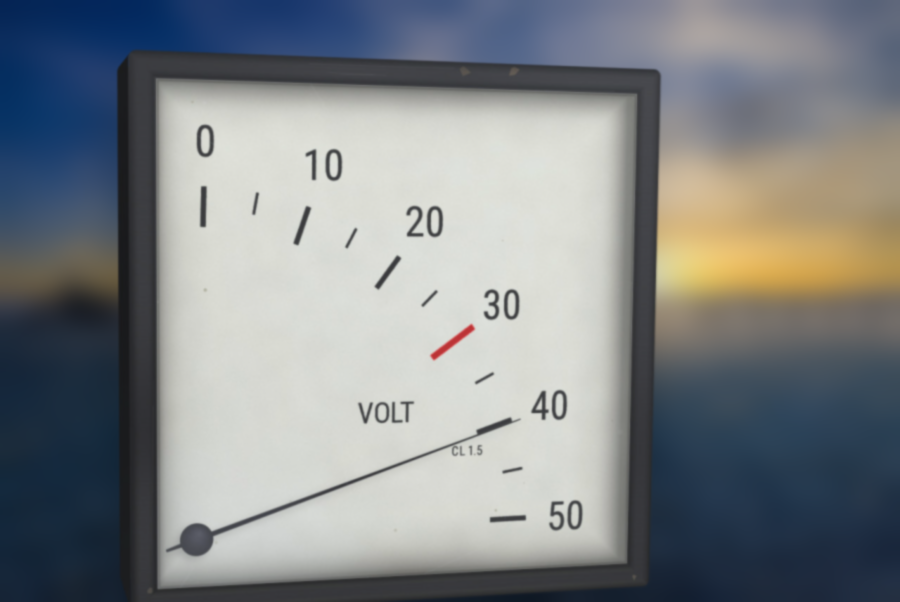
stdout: {"value": 40, "unit": "V"}
